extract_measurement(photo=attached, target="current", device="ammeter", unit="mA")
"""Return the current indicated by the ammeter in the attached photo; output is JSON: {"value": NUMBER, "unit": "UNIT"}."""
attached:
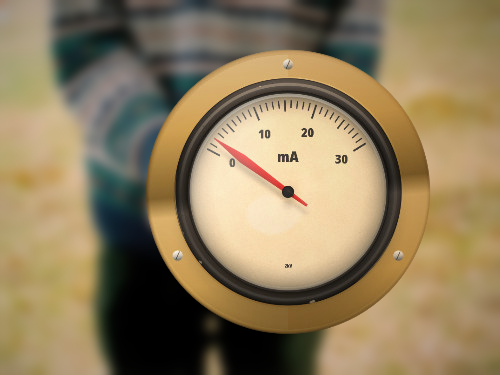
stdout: {"value": 2, "unit": "mA"}
